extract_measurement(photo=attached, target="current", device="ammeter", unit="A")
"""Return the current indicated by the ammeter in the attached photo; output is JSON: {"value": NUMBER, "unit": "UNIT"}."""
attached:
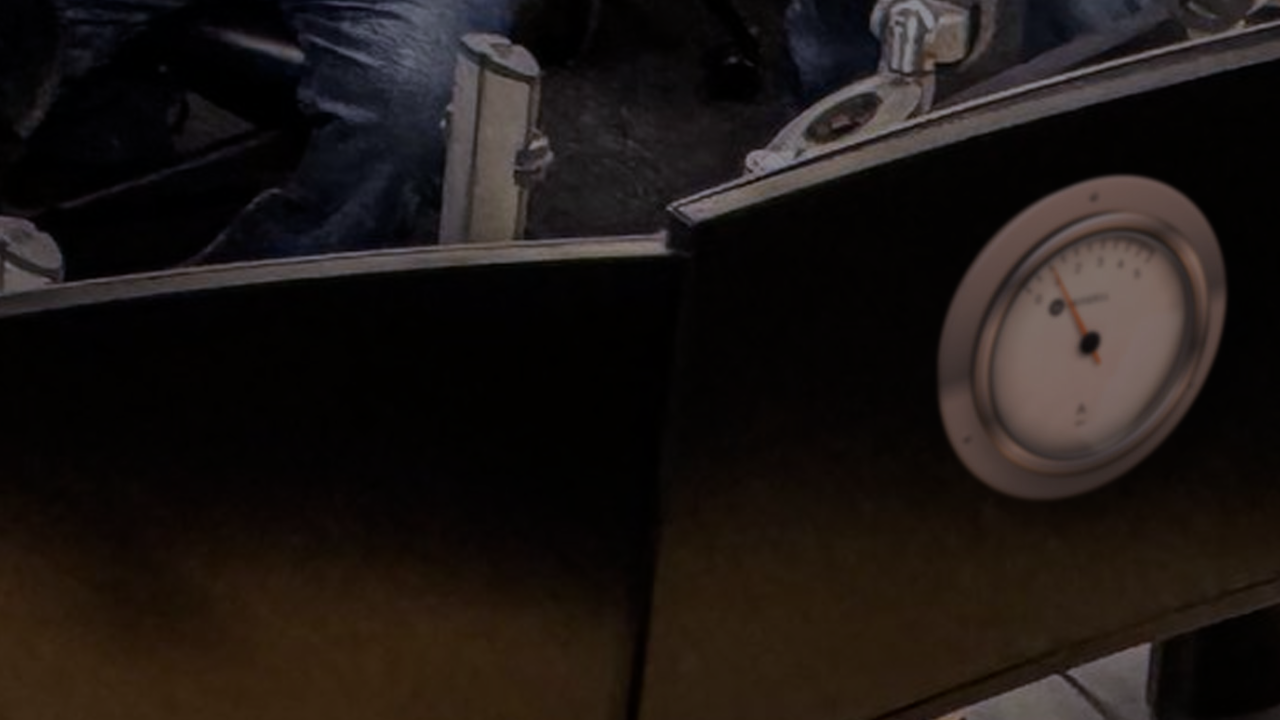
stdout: {"value": 1, "unit": "A"}
